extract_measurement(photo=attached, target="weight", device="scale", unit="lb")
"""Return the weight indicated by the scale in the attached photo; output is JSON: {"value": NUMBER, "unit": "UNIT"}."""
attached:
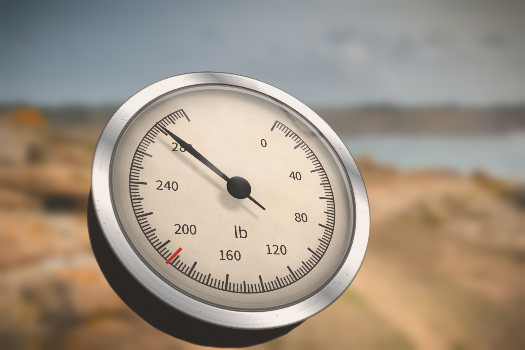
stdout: {"value": 280, "unit": "lb"}
